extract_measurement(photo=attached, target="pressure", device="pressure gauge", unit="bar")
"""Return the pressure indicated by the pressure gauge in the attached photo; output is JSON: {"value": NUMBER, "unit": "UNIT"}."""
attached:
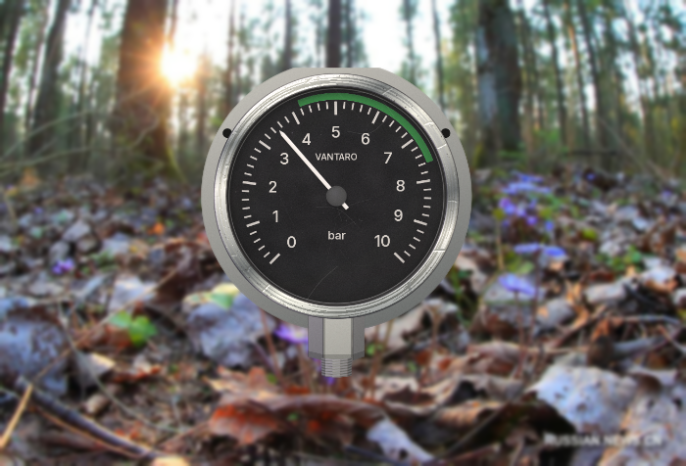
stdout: {"value": 3.5, "unit": "bar"}
